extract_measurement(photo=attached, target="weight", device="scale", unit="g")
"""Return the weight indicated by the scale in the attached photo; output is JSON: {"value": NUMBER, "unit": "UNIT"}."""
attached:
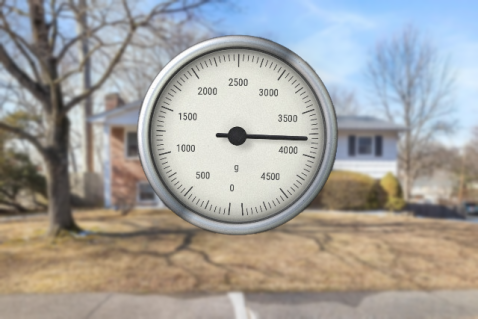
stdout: {"value": 3800, "unit": "g"}
